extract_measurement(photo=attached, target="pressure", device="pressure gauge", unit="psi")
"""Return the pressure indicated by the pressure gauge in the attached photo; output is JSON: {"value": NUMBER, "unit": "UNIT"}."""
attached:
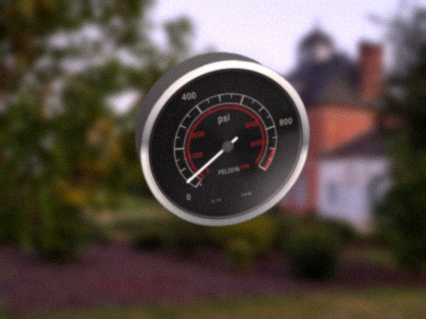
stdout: {"value": 50, "unit": "psi"}
